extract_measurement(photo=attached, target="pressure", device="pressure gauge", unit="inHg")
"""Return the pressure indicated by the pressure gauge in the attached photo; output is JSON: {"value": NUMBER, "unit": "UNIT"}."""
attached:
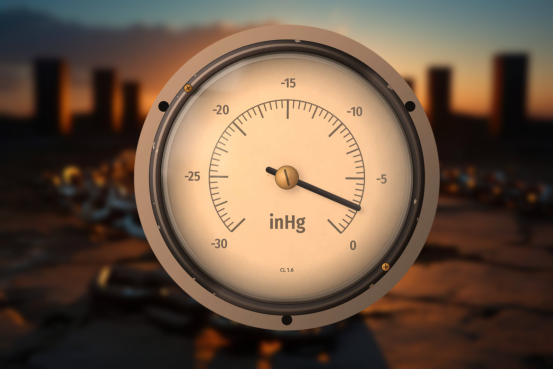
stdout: {"value": -2.5, "unit": "inHg"}
